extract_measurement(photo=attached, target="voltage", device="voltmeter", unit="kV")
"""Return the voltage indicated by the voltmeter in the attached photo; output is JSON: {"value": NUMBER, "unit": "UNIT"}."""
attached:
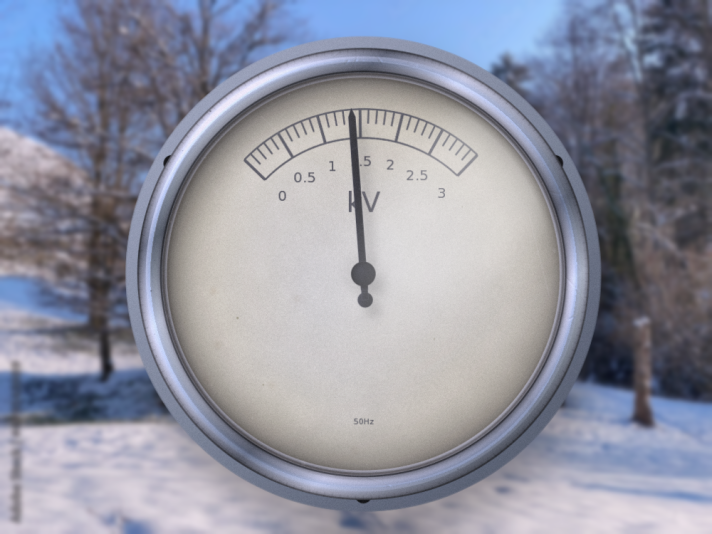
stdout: {"value": 1.4, "unit": "kV"}
